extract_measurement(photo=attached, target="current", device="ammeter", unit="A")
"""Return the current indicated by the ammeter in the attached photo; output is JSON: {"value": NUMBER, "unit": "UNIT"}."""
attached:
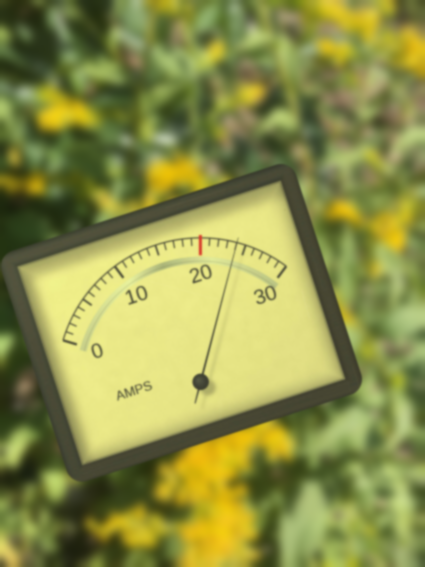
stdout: {"value": 24, "unit": "A"}
